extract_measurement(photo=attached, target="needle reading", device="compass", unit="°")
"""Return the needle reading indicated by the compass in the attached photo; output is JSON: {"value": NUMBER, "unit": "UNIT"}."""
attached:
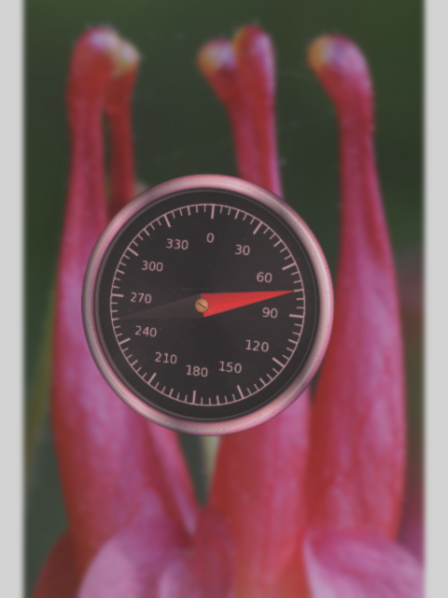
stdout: {"value": 75, "unit": "°"}
